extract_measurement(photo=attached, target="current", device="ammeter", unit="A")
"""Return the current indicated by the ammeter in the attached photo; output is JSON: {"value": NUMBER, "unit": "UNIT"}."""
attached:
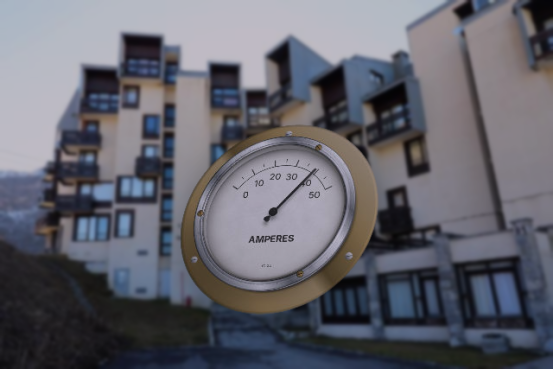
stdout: {"value": 40, "unit": "A"}
